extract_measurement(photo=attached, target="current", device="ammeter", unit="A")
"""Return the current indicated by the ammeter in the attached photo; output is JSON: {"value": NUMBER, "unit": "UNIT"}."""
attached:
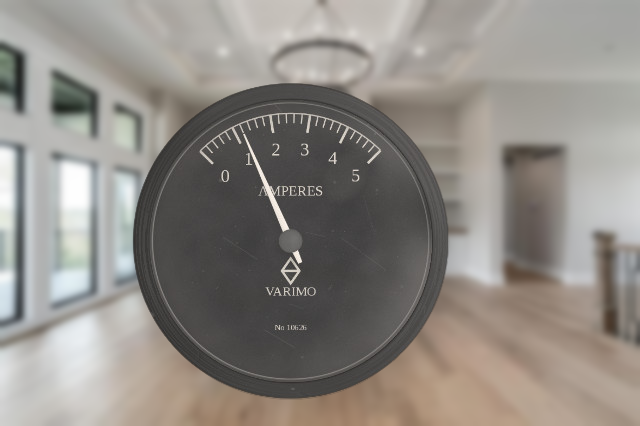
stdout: {"value": 1.2, "unit": "A"}
